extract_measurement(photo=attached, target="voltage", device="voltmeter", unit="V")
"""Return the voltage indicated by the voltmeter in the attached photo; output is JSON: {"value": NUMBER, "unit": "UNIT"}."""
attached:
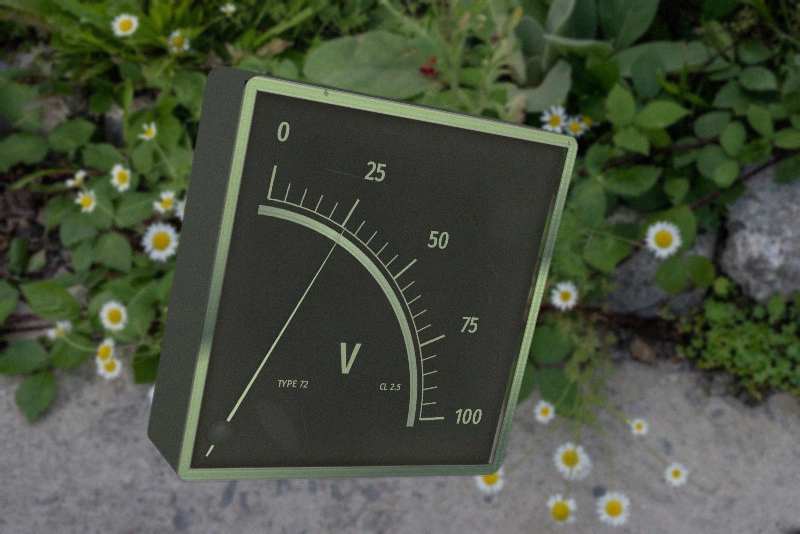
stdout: {"value": 25, "unit": "V"}
